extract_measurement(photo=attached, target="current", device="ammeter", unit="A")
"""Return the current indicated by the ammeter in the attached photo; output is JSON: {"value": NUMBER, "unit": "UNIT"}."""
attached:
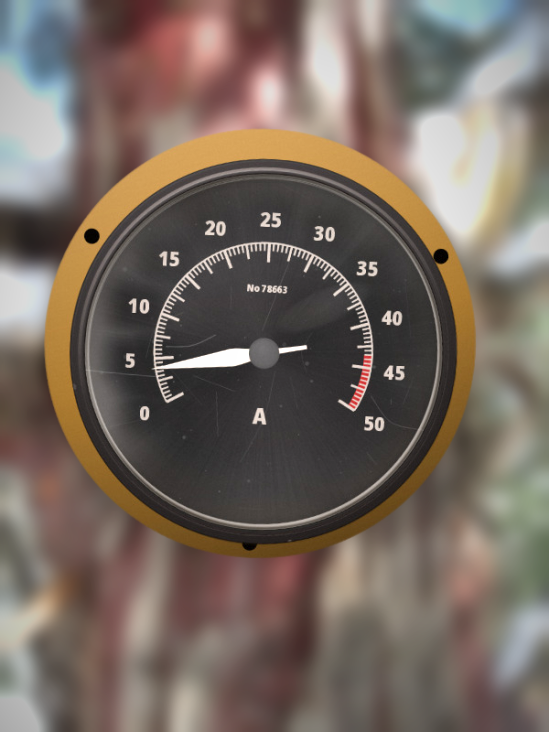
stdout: {"value": 4, "unit": "A"}
